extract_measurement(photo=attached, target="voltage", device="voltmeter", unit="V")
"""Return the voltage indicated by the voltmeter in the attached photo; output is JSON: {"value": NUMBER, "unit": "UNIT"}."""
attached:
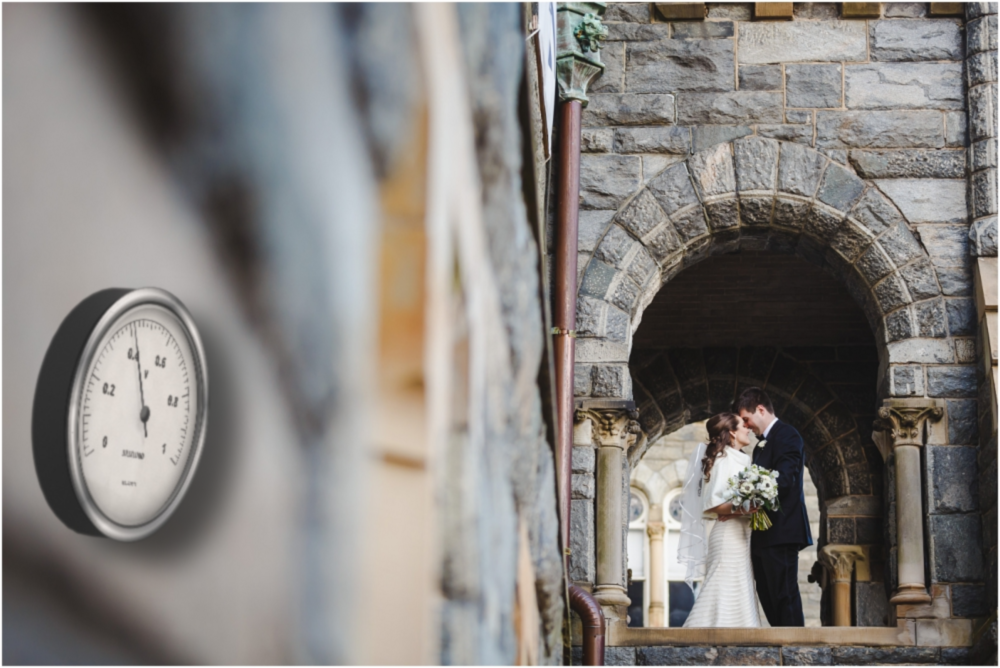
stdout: {"value": 0.4, "unit": "V"}
